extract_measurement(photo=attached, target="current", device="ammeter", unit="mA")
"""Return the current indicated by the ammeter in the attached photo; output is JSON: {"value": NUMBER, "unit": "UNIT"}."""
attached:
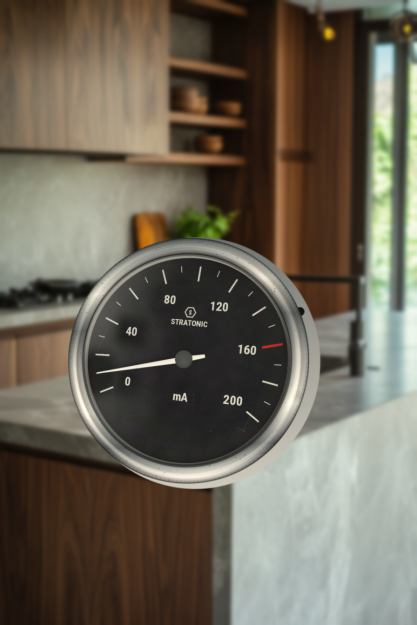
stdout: {"value": 10, "unit": "mA"}
